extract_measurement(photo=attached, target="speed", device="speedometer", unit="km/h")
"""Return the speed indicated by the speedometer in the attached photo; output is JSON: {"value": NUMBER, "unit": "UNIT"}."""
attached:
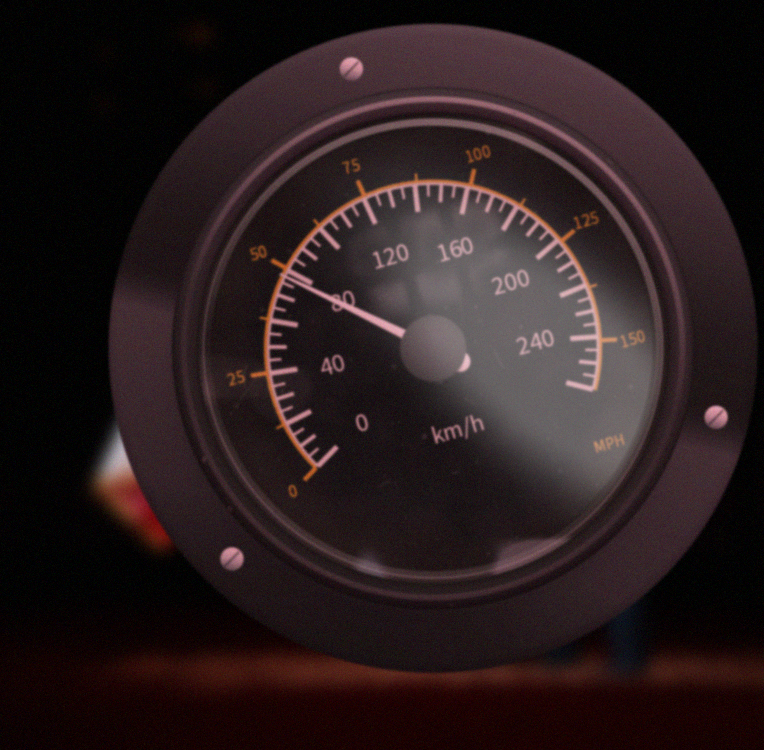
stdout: {"value": 77.5, "unit": "km/h"}
